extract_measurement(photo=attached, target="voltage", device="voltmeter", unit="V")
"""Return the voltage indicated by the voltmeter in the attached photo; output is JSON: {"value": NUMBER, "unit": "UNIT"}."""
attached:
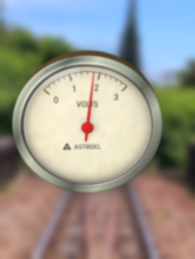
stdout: {"value": 1.8, "unit": "V"}
